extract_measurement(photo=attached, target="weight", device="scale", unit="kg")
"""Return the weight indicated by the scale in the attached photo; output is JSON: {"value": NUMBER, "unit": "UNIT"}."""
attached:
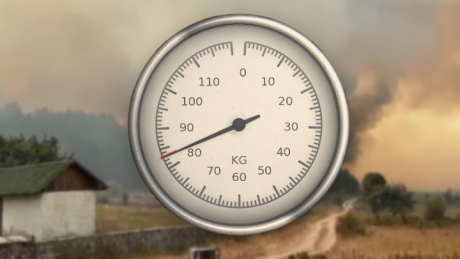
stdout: {"value": 83, "unit": "kg"}
